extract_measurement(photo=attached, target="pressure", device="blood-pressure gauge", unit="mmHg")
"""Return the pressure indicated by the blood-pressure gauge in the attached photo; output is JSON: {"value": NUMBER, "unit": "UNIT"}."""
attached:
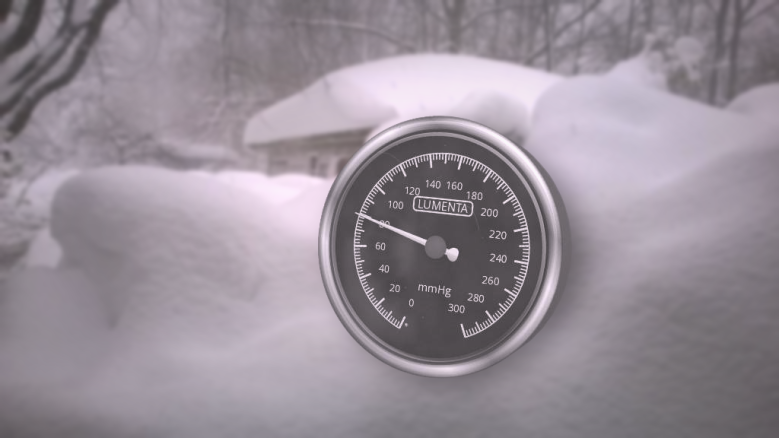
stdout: {"value": 80, "unit": "mmHg"}
